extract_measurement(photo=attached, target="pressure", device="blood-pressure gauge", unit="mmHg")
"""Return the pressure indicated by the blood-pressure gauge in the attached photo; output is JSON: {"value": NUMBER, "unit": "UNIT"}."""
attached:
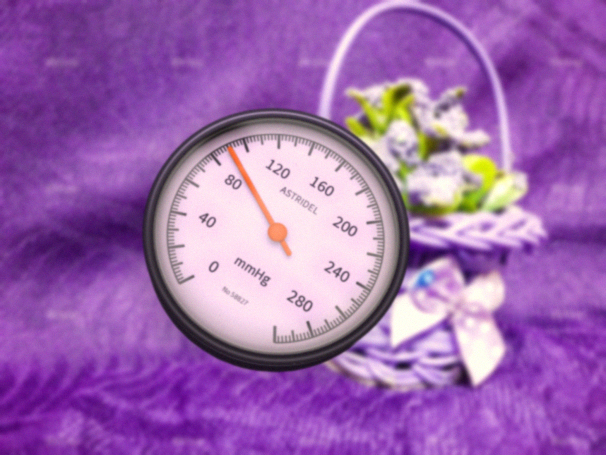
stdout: {"value": 90, "unit": "mmHg"}
